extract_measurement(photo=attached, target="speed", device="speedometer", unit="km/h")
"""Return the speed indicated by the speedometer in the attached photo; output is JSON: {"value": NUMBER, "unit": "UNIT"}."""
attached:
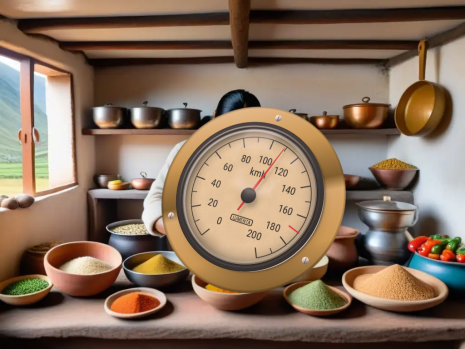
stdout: {"value": 110, "unit": "km/h"}
